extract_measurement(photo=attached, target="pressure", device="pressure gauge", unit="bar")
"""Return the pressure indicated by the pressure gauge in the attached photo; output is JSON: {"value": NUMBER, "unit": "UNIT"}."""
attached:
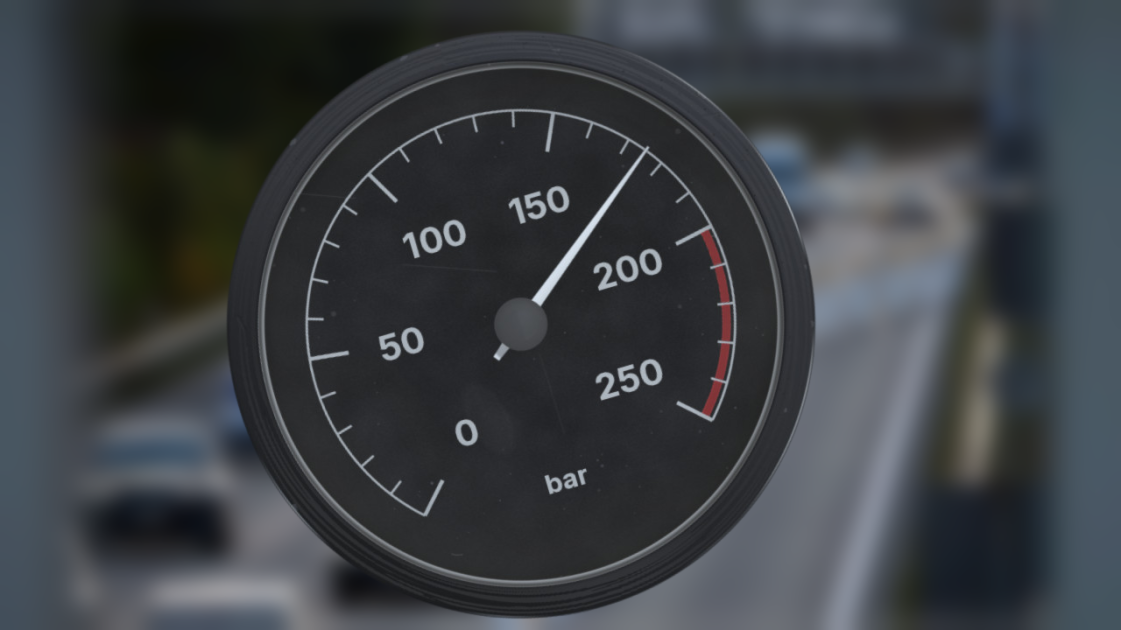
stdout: {"value": 175, "unit": "bar"}
